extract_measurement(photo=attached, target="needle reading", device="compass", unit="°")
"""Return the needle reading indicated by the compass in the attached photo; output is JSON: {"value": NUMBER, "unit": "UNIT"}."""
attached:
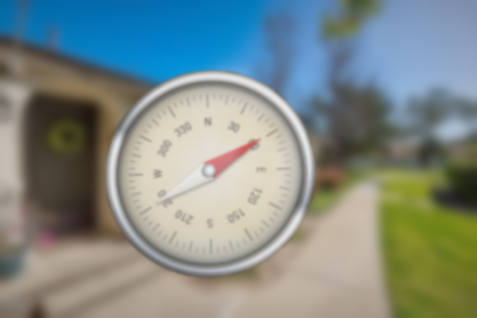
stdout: {"value": 60, "unit": "°"}
